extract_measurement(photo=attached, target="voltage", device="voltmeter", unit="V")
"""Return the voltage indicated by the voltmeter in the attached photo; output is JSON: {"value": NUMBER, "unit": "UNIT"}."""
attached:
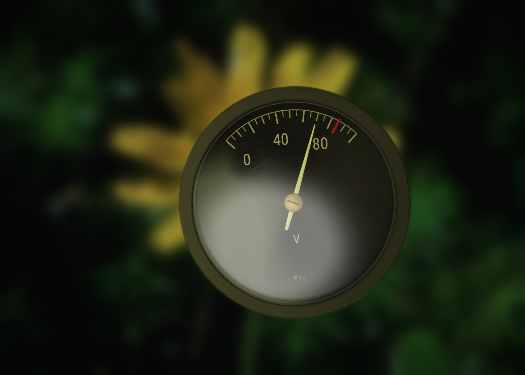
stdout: {"value": 70, "unit": "V"}
